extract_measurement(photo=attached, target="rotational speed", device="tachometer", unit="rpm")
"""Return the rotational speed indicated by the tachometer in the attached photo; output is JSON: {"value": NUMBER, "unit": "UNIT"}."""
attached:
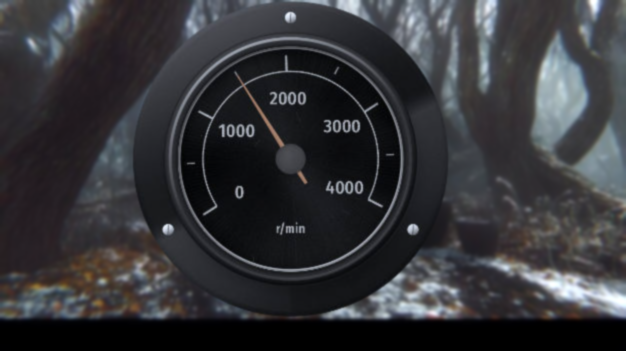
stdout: {"value": 1500, "unit": "rpm"}
